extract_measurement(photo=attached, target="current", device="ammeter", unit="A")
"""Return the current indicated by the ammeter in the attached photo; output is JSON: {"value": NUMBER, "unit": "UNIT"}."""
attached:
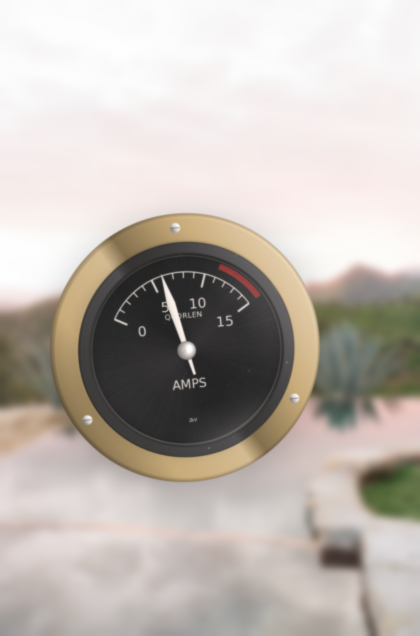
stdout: {"value": 6, "unit": "A"}
